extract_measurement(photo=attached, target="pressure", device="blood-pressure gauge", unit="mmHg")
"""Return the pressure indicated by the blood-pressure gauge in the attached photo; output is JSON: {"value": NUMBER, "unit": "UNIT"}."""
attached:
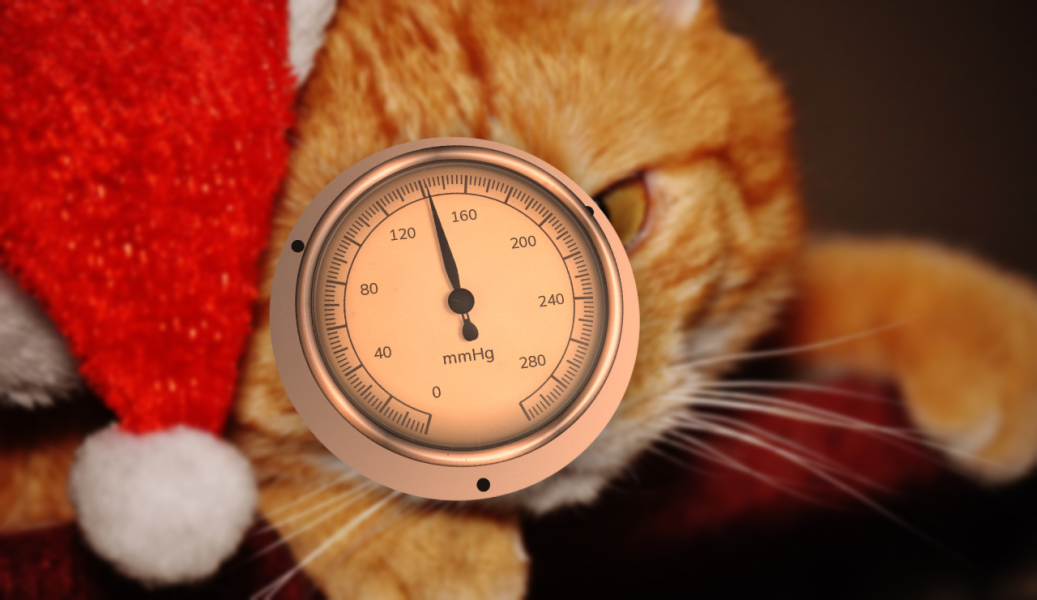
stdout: {"value": 142, "unit": "mmHg"}
